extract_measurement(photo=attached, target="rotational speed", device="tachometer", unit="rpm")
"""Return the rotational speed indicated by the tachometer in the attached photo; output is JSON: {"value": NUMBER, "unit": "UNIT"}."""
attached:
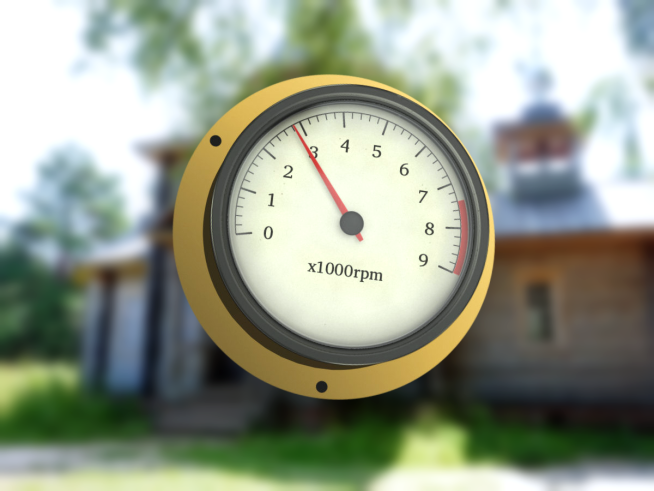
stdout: {"value": 2800, "unit": "rpm"}
